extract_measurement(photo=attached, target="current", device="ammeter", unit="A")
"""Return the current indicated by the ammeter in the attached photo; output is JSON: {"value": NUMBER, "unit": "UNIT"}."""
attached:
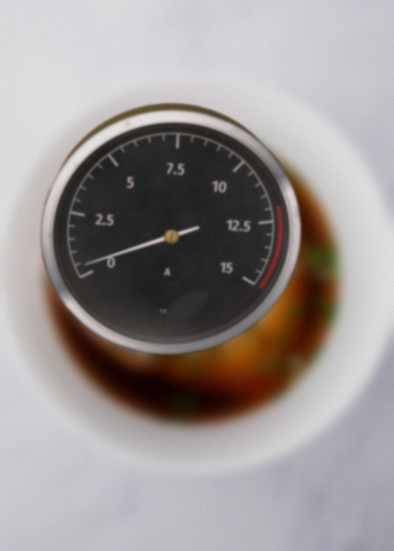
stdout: {"value": 0.5, "unit": "A"}
